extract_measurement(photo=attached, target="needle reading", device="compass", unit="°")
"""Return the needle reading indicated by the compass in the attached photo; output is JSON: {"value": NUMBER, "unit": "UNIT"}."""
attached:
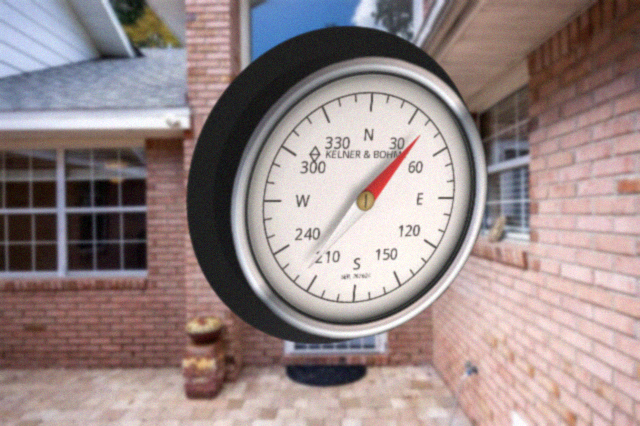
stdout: {"value": 40, "unit": "°"}
